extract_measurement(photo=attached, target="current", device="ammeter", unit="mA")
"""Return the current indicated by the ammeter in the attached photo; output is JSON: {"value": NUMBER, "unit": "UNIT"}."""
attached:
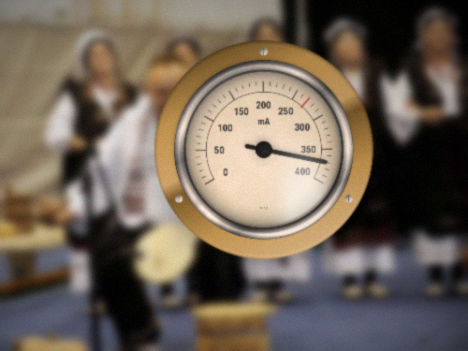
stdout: {"value": 370, "unit": "mA"}
